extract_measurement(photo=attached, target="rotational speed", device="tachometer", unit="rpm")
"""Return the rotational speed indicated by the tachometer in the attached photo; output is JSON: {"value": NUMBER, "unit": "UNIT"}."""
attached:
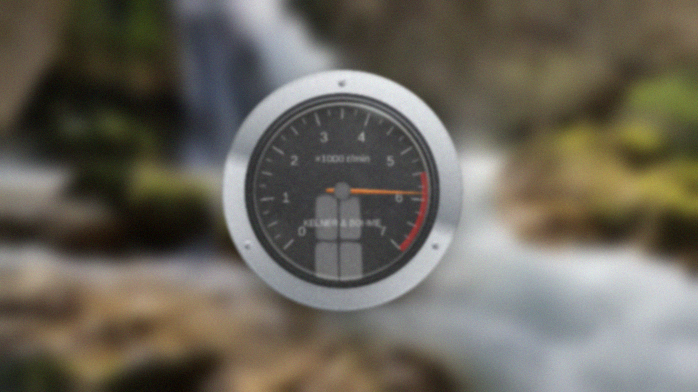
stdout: {"value": 5875, "unit": "rpm"}
